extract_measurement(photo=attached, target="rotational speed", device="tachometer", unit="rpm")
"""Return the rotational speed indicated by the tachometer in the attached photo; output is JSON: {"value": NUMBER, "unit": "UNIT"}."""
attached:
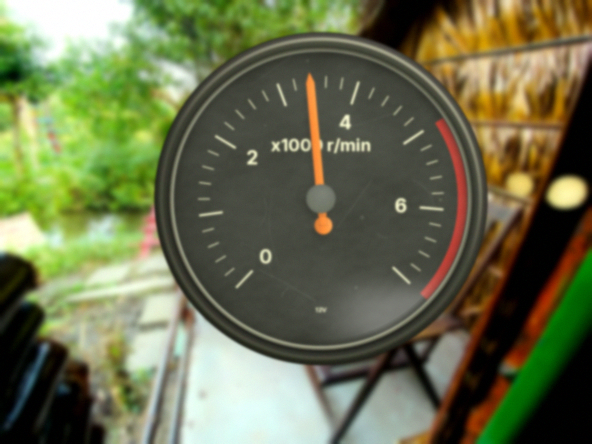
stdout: {"value": 3400, "unit": "rpm"}
